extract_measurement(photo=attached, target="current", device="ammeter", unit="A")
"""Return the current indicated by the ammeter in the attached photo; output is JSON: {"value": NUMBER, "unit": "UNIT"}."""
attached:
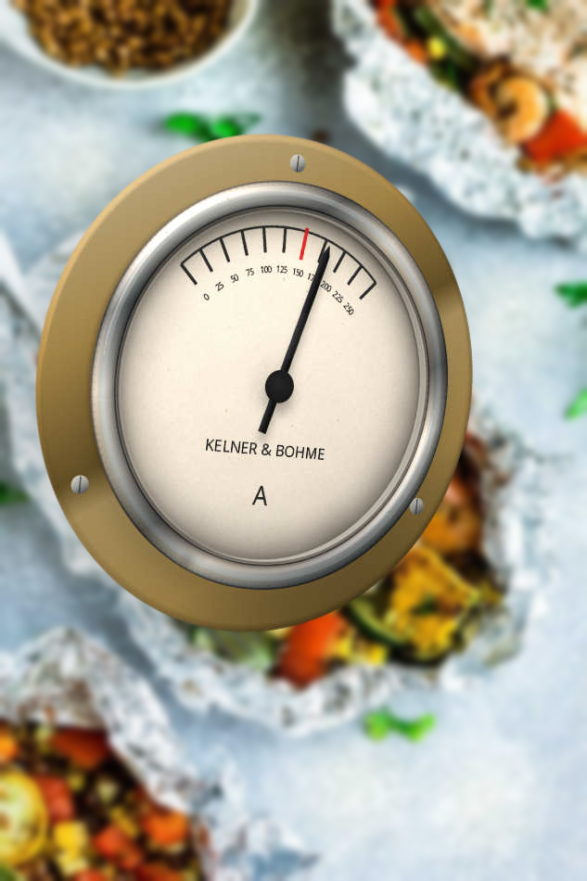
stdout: {"value": 175, "unit": "A"}
